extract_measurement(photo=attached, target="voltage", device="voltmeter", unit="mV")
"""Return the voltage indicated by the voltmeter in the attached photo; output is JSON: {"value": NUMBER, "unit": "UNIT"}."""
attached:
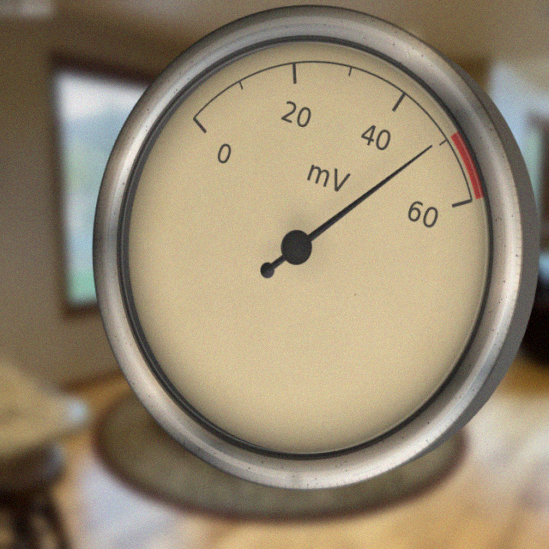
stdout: {"value": 50, "unit": "mV"}
